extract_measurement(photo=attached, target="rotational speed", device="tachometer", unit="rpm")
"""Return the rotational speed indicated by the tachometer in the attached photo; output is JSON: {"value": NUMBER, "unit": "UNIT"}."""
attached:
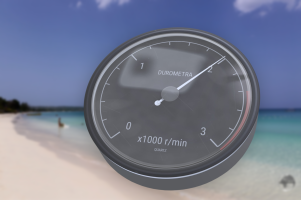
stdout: {"value": 2000, "unit": "rpm"}
